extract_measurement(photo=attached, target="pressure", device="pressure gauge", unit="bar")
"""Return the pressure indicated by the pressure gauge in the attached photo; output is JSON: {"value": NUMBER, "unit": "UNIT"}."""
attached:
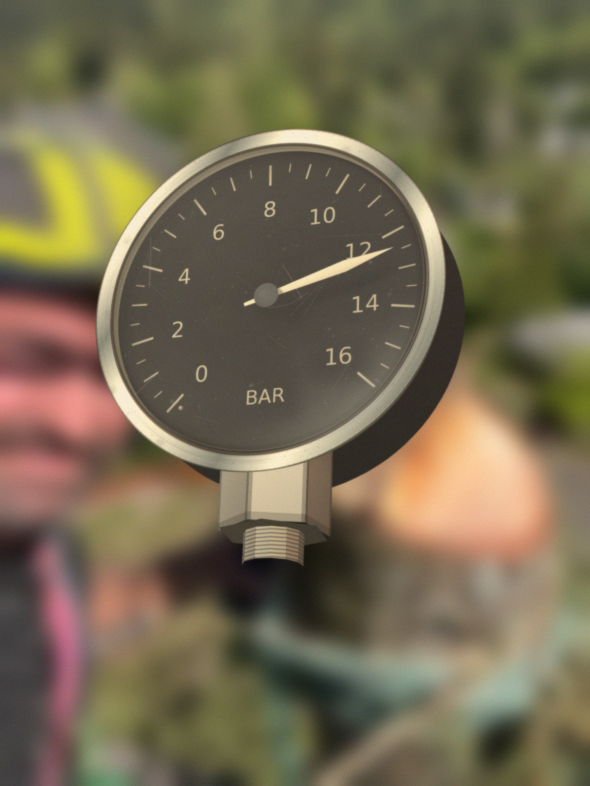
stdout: {"value": 12.5, "unit": "bar"}
